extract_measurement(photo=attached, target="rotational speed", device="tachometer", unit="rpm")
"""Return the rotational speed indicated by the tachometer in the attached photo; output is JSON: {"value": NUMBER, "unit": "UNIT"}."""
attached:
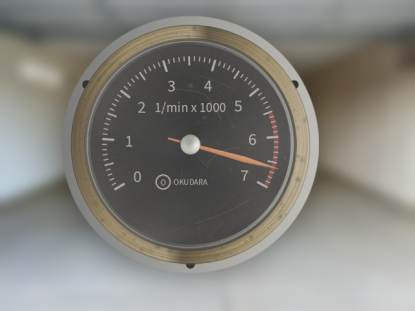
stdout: {"value": 6600, "unit": "rpm"}
